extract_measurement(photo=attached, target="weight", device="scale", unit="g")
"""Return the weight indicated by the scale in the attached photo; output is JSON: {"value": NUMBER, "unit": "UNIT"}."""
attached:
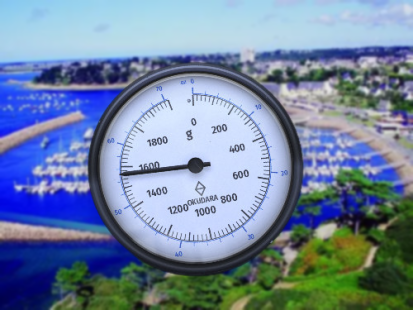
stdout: {"value": 1560, "unit": "g"}
